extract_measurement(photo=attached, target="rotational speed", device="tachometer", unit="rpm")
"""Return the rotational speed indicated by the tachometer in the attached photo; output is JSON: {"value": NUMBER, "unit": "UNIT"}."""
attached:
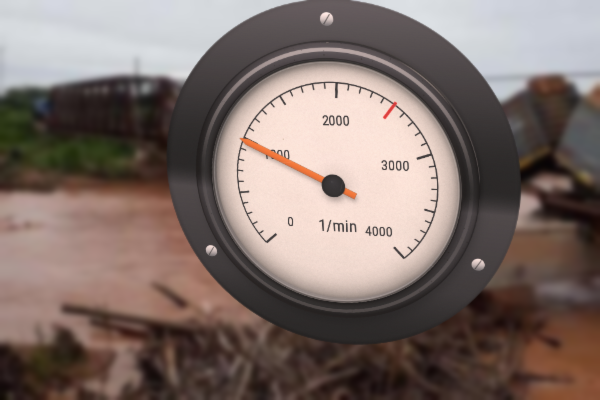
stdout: {"value": 1000, "unit": "rpm"}
